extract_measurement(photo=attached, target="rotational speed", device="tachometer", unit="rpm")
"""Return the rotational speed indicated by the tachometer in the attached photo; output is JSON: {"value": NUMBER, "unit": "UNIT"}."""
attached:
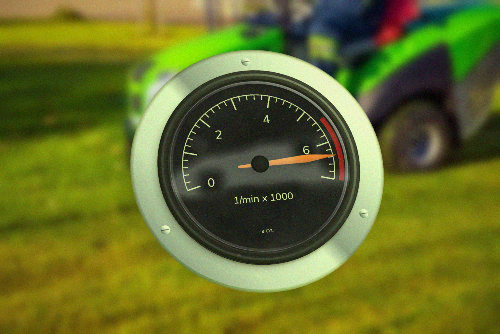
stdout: {"value": 6400, "unit": "rpm"}
